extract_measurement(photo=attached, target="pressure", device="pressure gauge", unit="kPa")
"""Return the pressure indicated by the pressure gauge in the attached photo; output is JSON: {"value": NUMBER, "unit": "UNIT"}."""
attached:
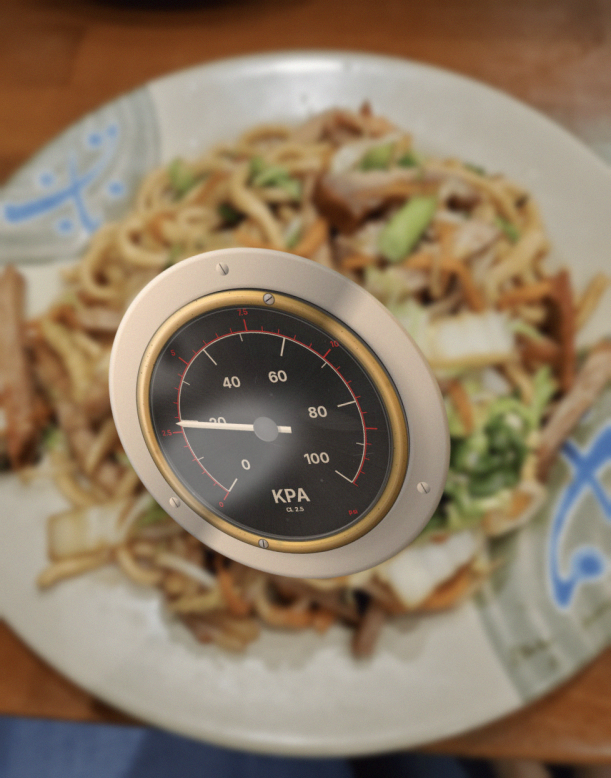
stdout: {"value": 20, "unit": "kPa"}
